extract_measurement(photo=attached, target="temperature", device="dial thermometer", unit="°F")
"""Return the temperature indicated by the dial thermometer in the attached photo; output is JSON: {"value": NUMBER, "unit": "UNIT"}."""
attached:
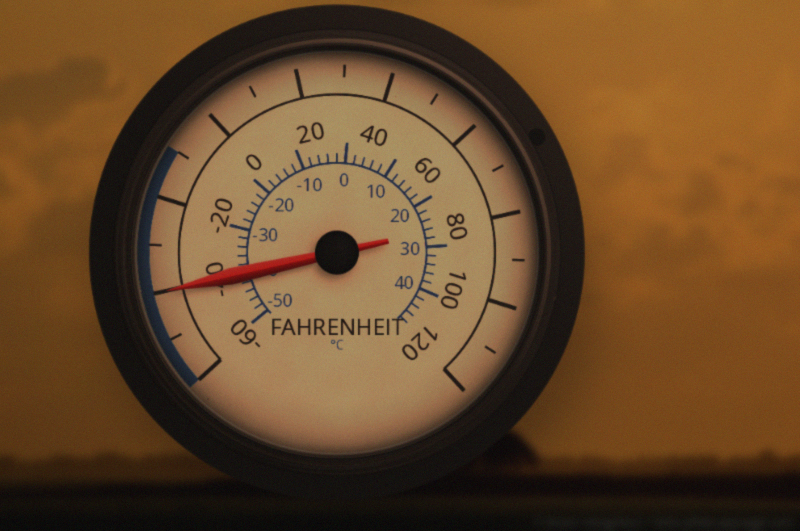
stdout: {"value": -40, "unit": "°F"}
